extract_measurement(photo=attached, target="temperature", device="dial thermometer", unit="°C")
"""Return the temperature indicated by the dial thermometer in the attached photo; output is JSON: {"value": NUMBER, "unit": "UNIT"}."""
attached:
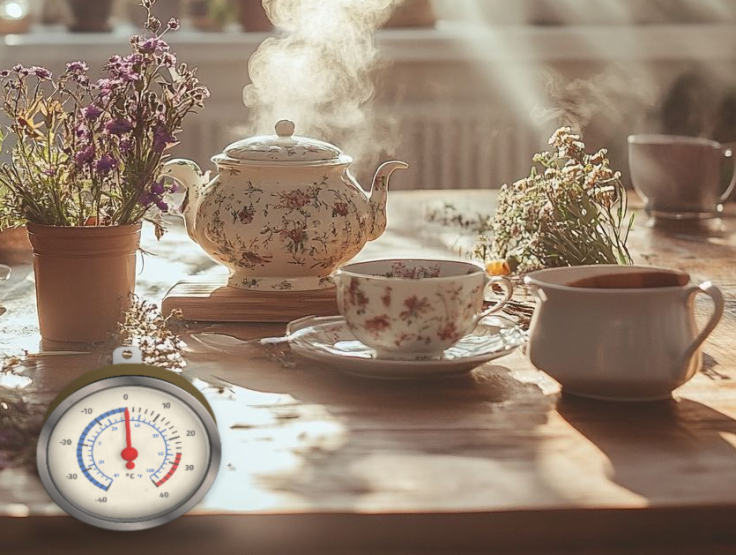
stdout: {"value": 0, "unit": "°C"}
